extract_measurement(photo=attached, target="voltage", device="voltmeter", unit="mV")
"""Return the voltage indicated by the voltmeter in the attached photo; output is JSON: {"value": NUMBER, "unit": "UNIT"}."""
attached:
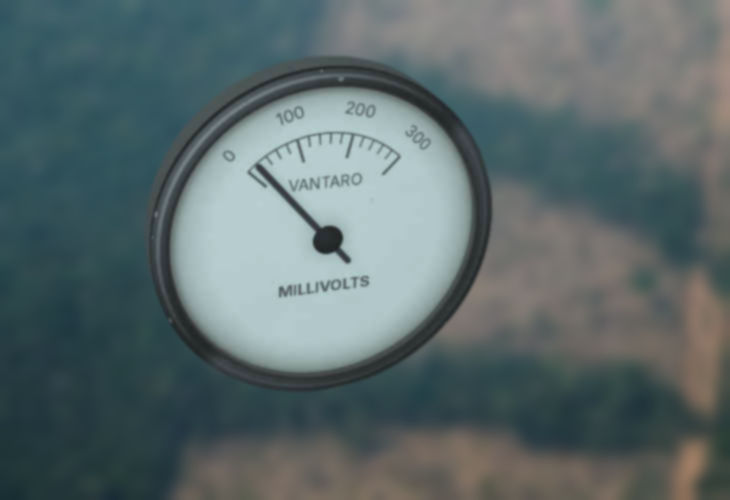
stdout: {"value": 20, "unit": "mV"}
